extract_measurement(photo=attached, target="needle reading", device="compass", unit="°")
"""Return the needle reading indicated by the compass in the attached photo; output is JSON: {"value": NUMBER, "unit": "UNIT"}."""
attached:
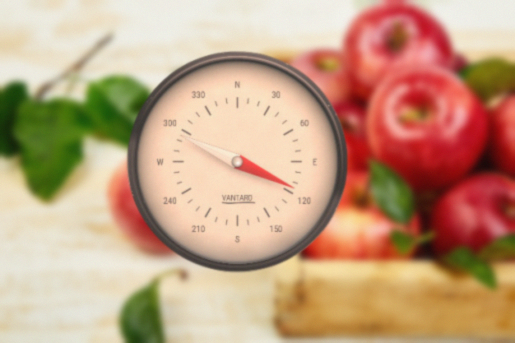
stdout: {"value": 115, "unit": "°"}
